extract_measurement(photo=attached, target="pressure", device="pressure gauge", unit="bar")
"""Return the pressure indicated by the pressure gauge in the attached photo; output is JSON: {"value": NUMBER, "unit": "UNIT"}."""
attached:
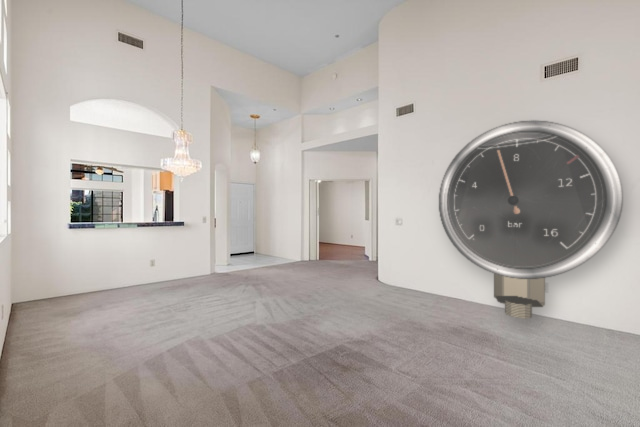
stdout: {"value": 7, "unit": "bar"}
